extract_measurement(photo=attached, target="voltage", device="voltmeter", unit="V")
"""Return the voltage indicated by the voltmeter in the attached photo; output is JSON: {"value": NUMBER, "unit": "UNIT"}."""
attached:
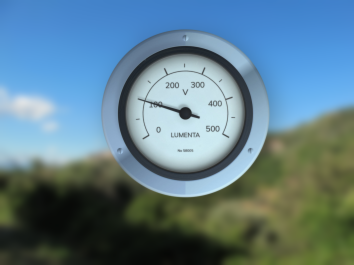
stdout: {"value": 100, "unit": "V"}
